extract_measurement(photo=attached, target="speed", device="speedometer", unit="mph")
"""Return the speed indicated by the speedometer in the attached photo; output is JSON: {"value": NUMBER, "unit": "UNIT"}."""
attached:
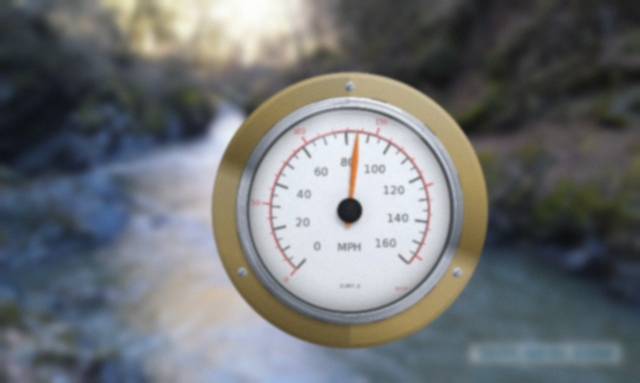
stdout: {"value": 85, "unit": "mph"}
